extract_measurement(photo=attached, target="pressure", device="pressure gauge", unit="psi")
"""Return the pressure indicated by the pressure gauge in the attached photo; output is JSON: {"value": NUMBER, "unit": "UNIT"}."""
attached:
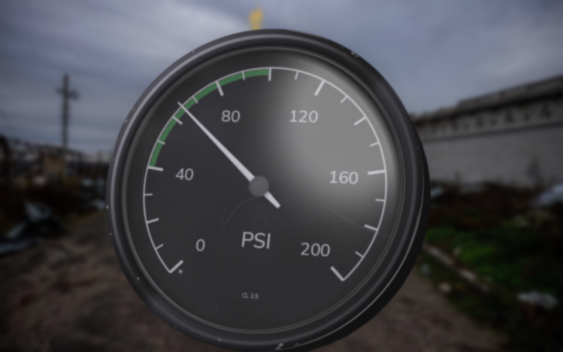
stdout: {"value": 65, "unit": "psi"}
